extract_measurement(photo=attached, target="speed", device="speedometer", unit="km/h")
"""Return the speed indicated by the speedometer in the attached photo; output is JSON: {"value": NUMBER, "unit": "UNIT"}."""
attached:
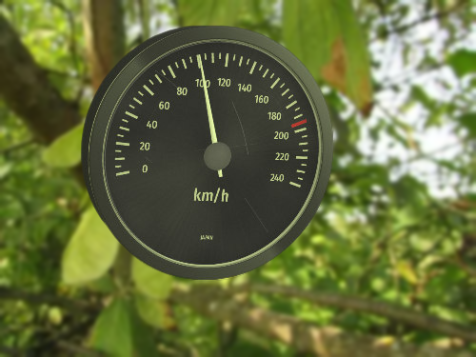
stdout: {"value": 100, "unit": "km/h"}
